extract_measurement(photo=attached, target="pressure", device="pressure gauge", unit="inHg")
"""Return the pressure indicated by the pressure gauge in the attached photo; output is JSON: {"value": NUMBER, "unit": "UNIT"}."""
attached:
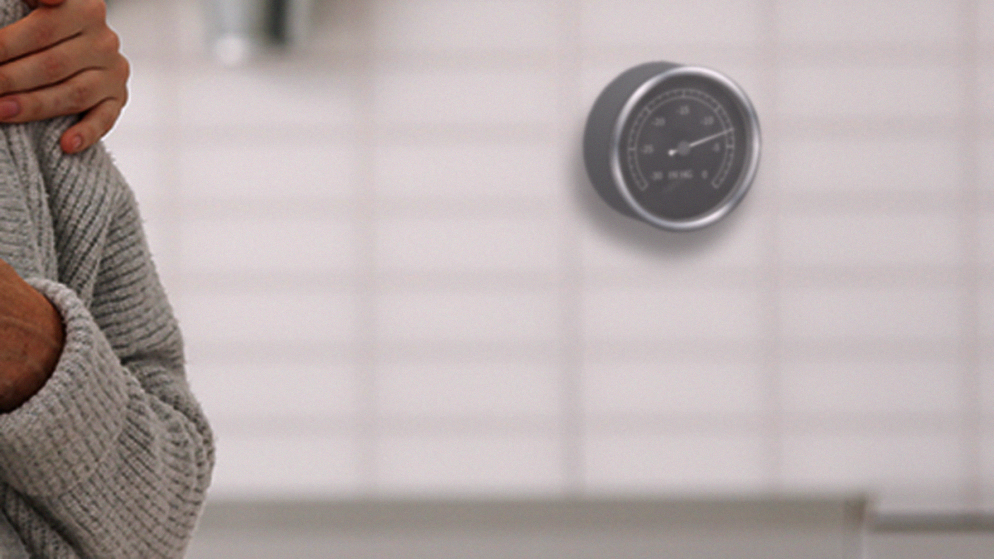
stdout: {"value": -7, "unit": "inHg"}
